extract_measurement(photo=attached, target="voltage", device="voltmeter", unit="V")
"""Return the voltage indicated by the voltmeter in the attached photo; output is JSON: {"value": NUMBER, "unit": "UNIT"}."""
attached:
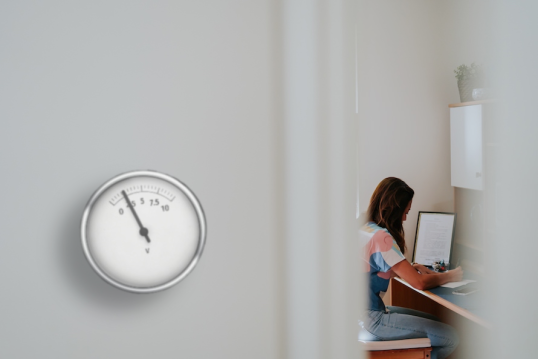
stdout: {"value": 2.5, "unit": "V"}
